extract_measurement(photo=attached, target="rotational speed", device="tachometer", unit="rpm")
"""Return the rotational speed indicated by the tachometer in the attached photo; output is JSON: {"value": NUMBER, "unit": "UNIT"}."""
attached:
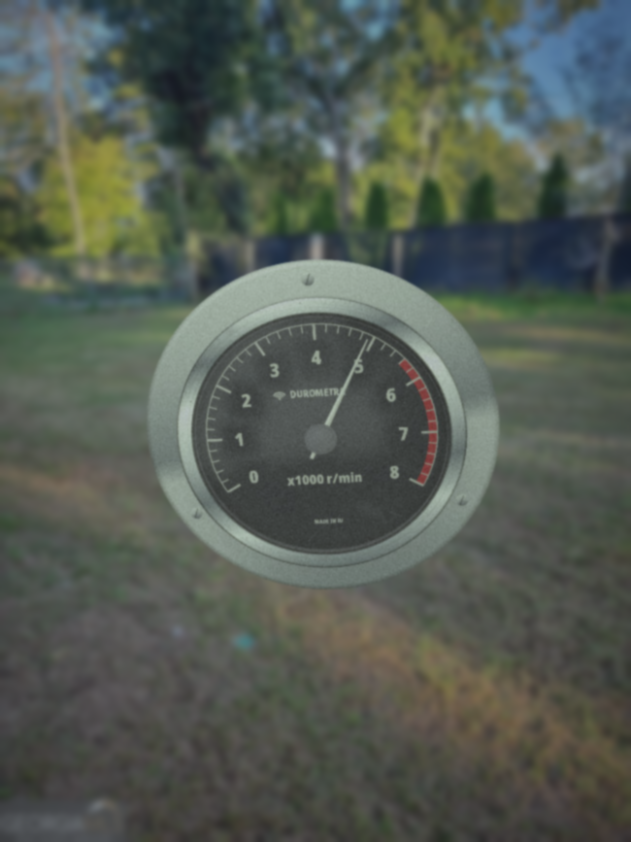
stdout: {"value": 4900, "unit": "rpm"}
